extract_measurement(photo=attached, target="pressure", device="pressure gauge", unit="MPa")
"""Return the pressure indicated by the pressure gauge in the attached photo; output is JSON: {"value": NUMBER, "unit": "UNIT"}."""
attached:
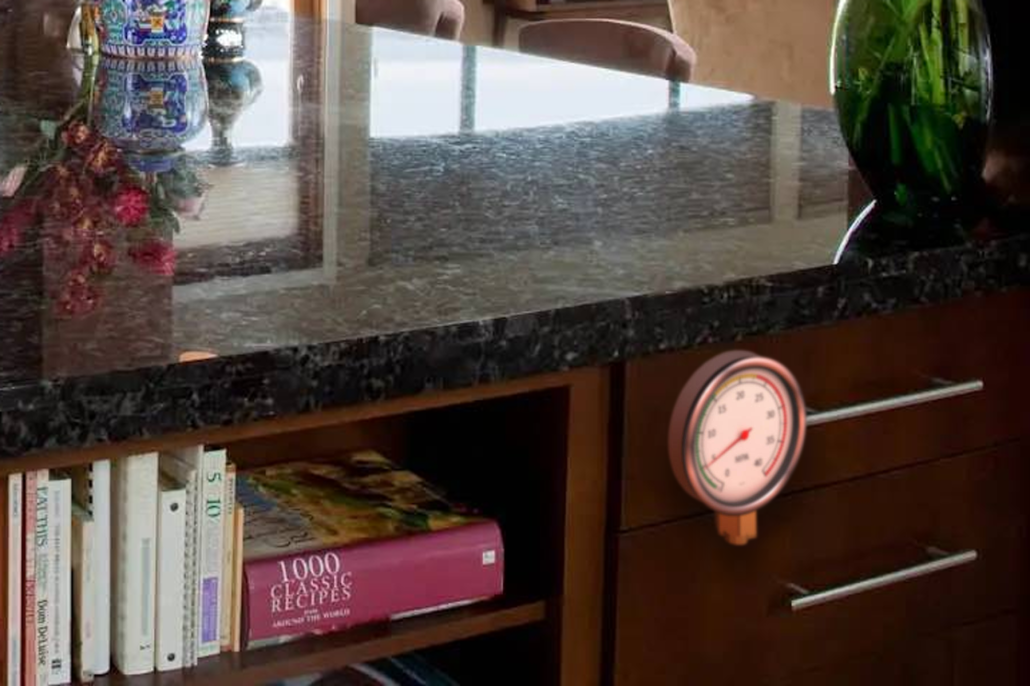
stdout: {"value": 5, "unit": "MPa"}
